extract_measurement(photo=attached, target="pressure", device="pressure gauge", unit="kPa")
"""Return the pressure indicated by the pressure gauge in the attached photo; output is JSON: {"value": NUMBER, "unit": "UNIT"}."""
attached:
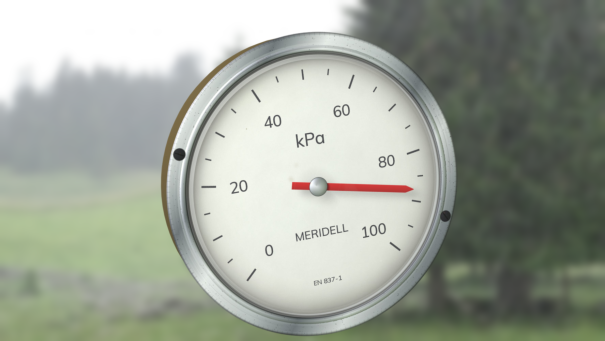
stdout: {"value": 87.5, "unit": "kPa"}
